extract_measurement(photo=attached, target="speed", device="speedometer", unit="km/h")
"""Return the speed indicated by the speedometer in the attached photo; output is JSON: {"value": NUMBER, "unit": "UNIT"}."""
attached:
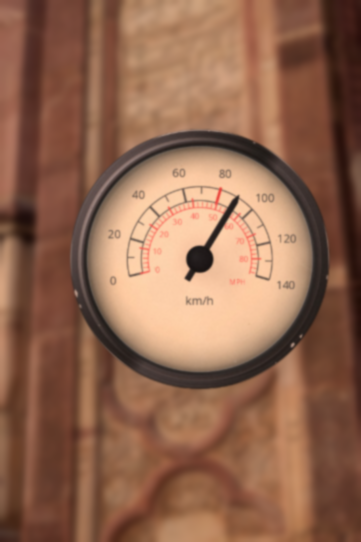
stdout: {"value": 90, "unit": "km/h"}
